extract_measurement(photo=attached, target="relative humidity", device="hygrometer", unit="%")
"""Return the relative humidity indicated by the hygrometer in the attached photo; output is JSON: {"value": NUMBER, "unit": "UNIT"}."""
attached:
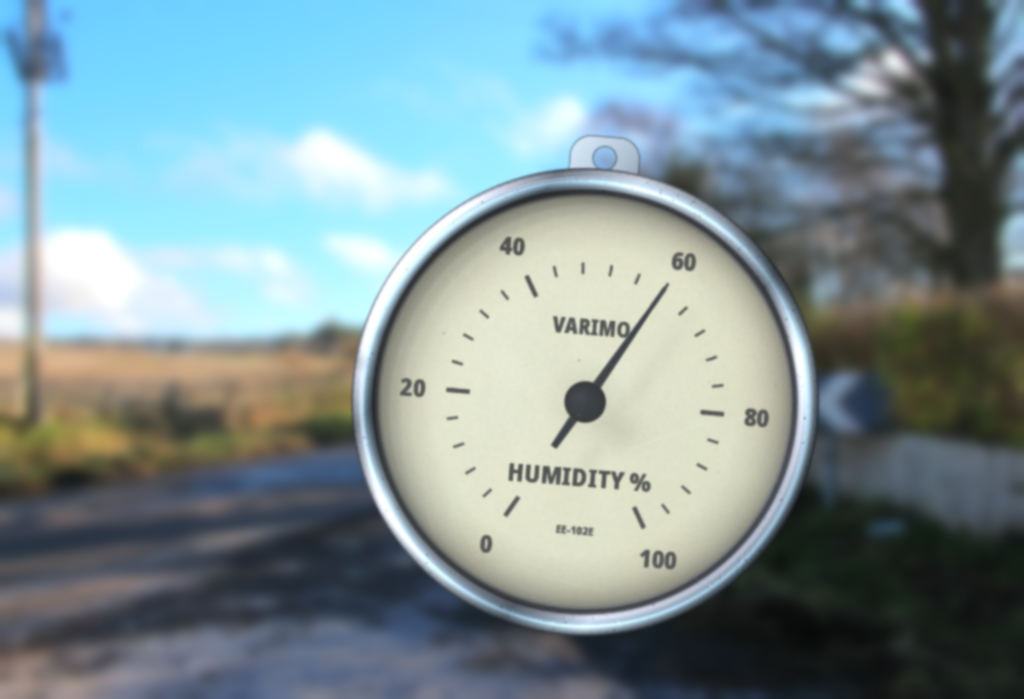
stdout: {"value": 60, "unit": "%"}
